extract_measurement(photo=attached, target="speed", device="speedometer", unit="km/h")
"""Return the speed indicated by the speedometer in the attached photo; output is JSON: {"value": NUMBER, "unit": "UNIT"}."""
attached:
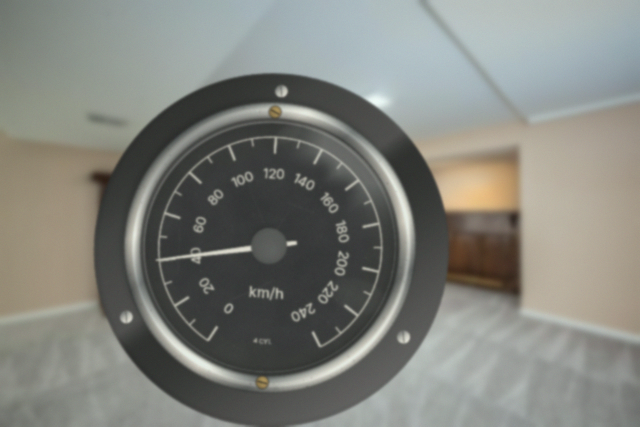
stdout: {"value": 40, "unit": "km/h"}
